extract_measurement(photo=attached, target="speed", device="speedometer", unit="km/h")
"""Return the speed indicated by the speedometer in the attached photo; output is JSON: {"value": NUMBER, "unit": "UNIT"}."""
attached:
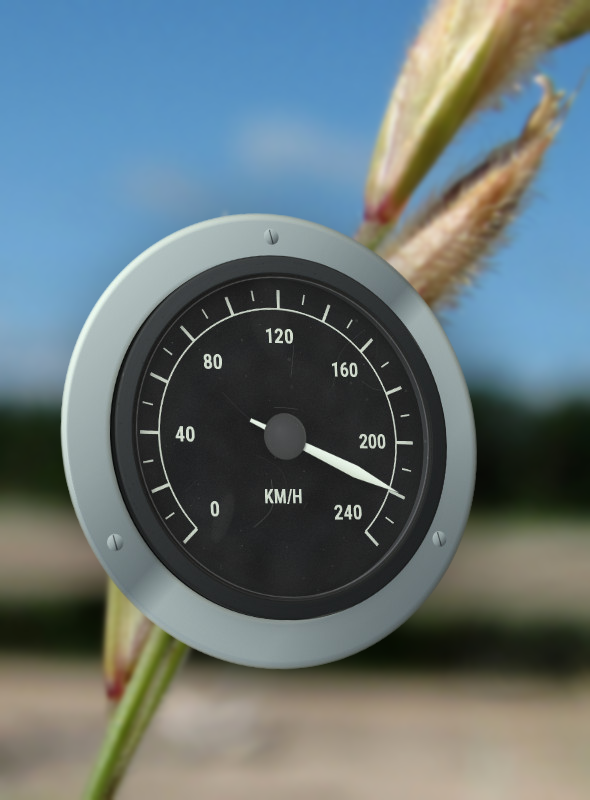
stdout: {"value": 220, "unit": "km/h"}
